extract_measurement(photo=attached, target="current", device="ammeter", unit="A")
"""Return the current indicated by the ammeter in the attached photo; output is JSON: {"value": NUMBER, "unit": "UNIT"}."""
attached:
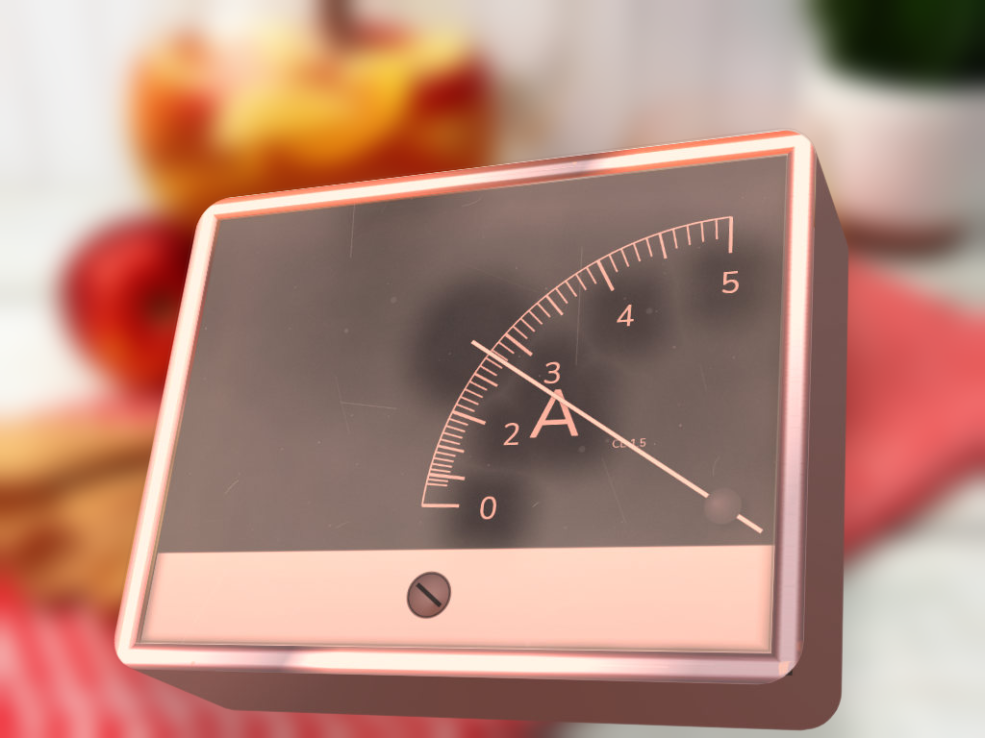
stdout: {"value": 2.75, "unit": "A"}
